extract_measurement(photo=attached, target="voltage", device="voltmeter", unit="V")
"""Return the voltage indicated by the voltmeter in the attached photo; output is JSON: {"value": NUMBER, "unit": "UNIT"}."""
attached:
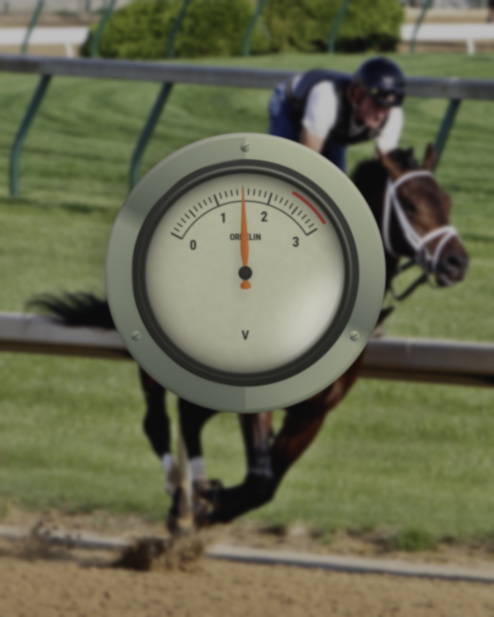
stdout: {"value": 1.5, "unit": "V"}
